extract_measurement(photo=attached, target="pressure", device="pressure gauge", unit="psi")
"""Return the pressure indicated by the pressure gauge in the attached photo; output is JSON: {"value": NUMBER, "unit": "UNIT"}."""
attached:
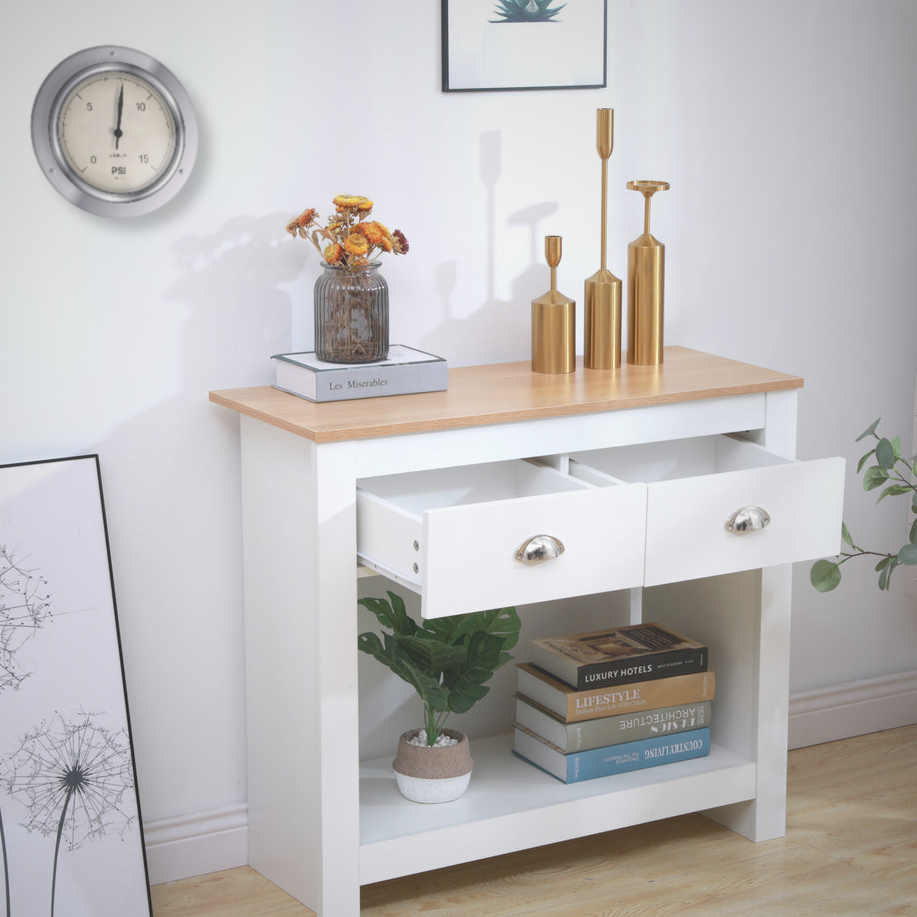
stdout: {"value": 8, "unit": "psi"}
